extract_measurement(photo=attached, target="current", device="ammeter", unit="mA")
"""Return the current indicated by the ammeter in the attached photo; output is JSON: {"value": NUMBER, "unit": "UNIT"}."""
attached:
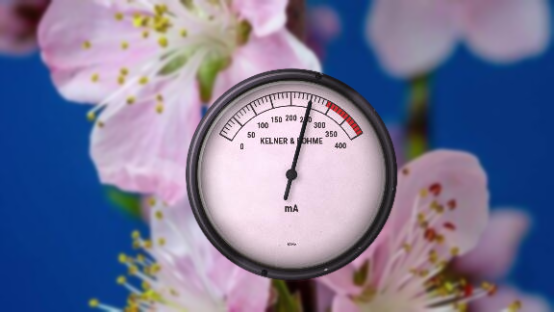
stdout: {"value": 250, "unit": "mA"}
